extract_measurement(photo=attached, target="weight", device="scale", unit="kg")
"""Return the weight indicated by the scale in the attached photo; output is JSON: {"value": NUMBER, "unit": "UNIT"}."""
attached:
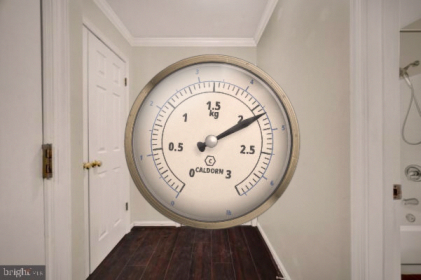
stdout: {"value": 2.1, "unit": "kg"}
